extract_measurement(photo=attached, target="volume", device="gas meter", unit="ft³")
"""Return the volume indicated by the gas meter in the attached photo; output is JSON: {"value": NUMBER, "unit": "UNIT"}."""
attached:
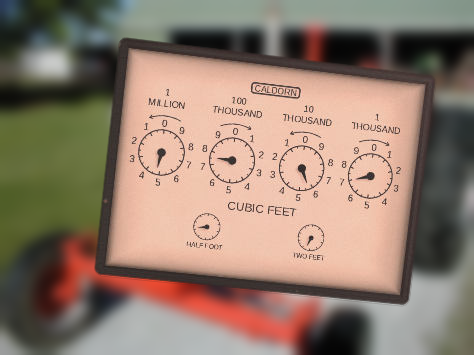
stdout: {"value": 475700, "unit": "ft³"}
